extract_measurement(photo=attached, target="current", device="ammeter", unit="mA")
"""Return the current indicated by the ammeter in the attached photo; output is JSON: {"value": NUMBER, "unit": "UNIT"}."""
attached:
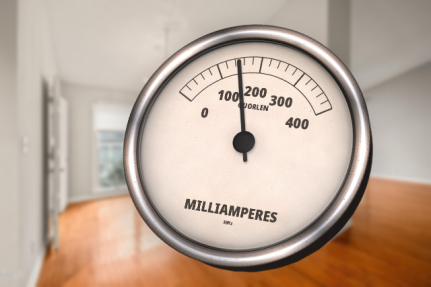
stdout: {"value": 150, "unit": "mA"}
